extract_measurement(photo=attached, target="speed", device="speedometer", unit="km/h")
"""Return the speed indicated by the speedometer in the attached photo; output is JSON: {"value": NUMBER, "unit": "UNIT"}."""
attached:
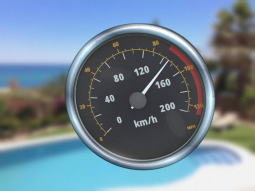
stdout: {"value": 145, "unit": "km/h"}
